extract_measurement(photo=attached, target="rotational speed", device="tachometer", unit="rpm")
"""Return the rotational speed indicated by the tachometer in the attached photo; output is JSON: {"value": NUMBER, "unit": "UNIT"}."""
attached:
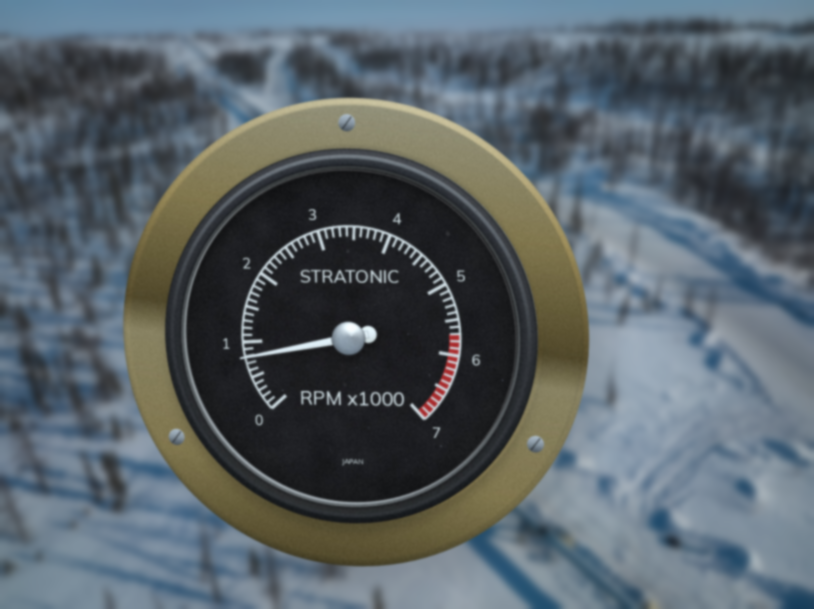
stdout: {"value": 800, "unit": "rpm"}
